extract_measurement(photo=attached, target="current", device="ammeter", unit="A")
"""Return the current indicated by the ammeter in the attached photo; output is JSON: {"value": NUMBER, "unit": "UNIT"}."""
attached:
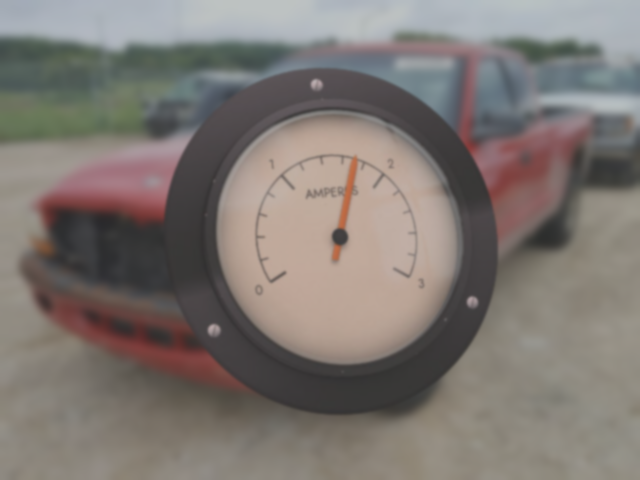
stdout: {"value": 1.7, "unit": "A"}
